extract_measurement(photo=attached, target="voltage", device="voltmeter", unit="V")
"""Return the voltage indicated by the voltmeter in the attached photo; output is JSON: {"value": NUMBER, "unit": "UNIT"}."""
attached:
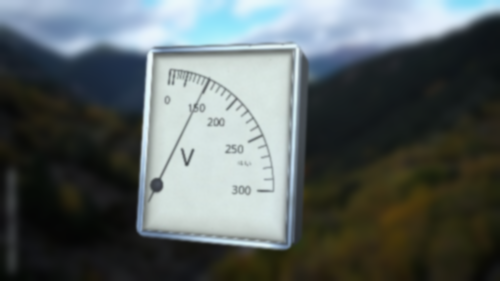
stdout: {"value": 150, "unit": "V"}
